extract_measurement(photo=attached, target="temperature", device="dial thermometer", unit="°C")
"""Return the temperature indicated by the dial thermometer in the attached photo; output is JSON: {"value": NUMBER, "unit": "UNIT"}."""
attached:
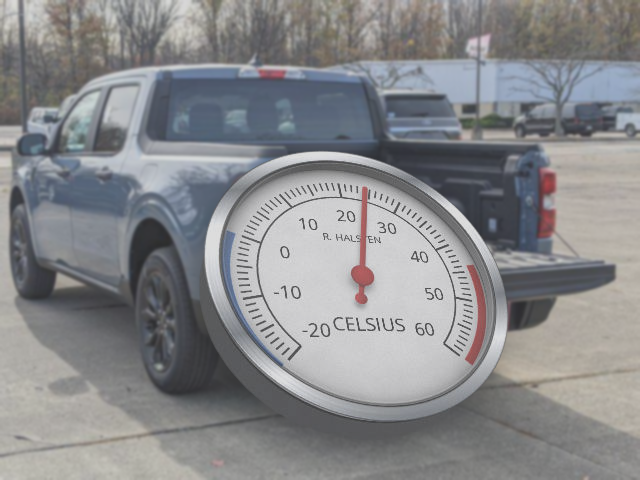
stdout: {"value": 24, "unit": "°C"}
